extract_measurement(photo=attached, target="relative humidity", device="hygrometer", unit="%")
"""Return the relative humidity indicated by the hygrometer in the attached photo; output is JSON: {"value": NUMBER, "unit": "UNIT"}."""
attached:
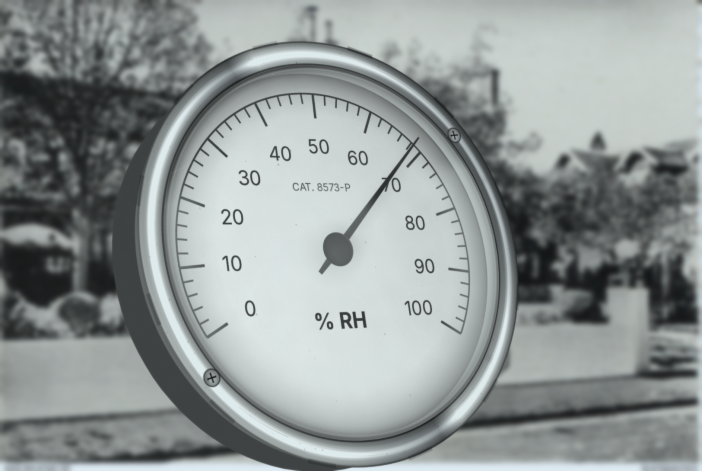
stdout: {"value": 68, "unit": "%"}
